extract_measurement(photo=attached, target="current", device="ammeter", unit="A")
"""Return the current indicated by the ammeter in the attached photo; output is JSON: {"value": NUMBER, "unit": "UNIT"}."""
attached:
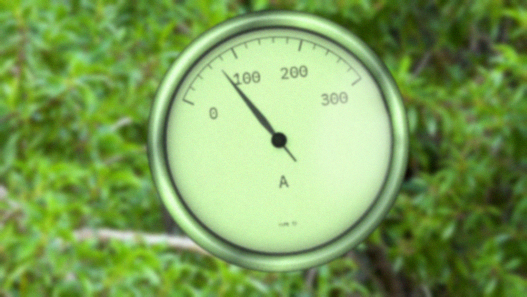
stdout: {"value": 70, "unit": "A"}
